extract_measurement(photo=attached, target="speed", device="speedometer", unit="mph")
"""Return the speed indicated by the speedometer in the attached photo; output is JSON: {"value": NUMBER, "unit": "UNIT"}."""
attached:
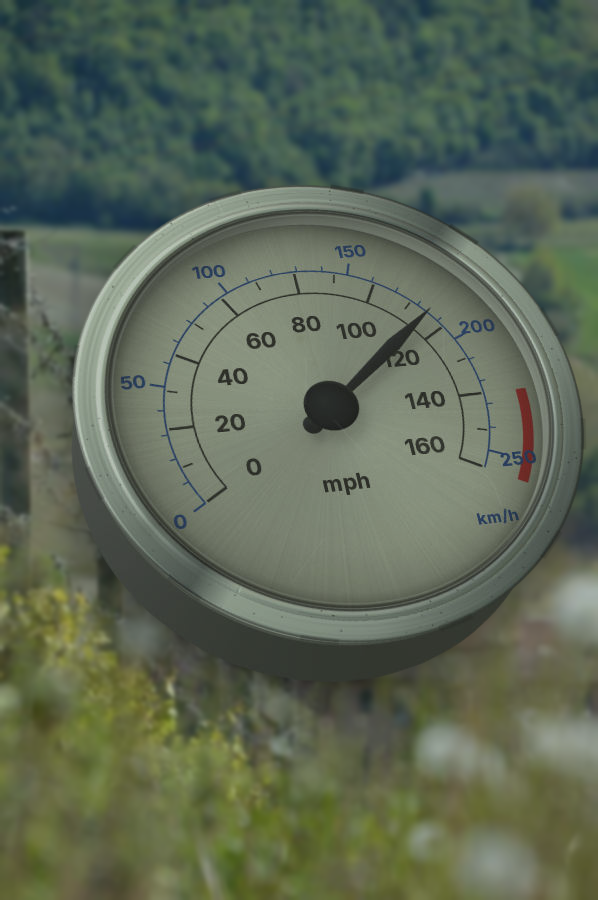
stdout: {"value": 115, "unit": "mph"}
